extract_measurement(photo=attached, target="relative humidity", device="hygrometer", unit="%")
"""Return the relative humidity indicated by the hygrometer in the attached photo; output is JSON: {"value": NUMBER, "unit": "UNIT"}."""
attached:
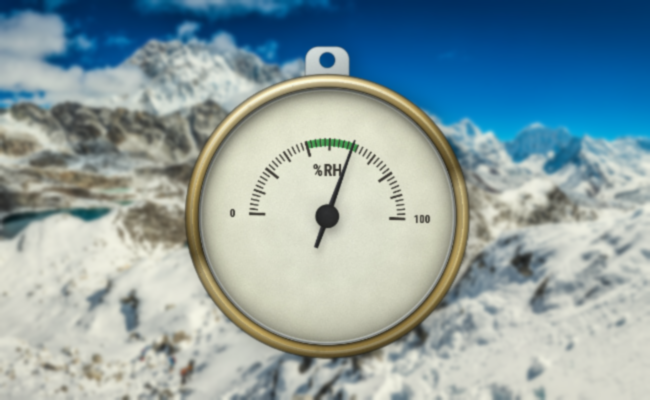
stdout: {"value": 60, "unit": "%"}
